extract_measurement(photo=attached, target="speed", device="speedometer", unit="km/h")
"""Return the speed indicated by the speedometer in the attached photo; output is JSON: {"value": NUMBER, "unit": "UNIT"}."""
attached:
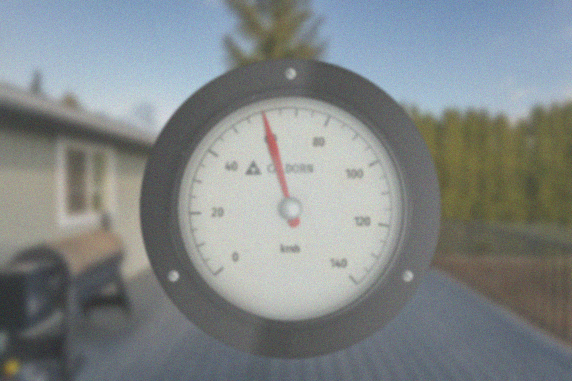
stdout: {"value": 60, "unit": "km/h"}
